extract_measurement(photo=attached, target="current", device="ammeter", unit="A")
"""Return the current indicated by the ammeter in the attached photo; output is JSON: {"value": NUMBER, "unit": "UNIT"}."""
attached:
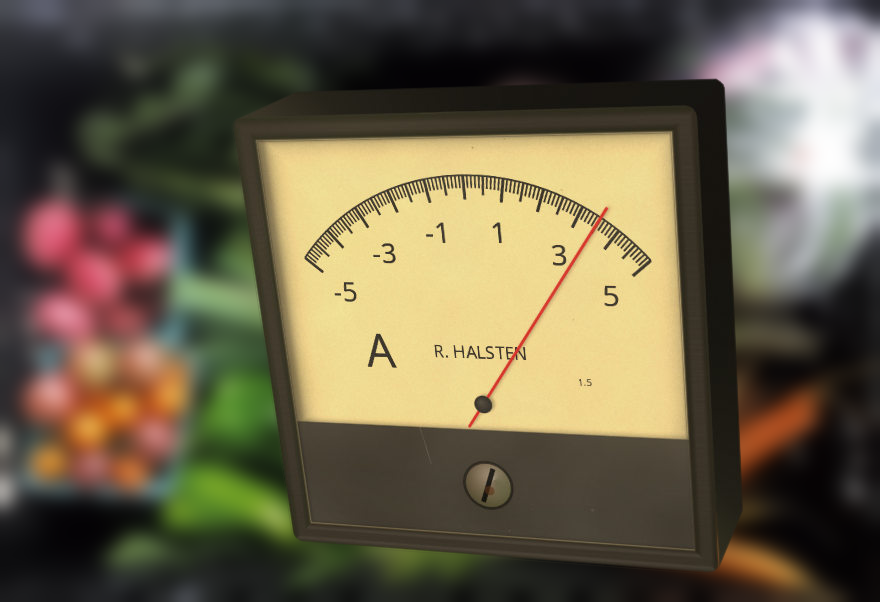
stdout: {"value": 3.5, "unit": "A"}
